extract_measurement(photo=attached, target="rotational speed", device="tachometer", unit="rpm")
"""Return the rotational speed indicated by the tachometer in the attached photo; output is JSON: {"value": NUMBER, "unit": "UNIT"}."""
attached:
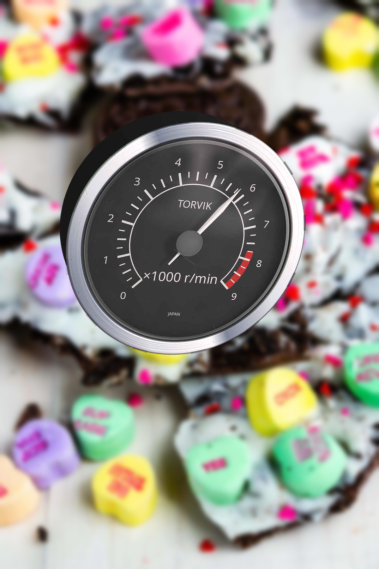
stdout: {"value": 5750, "unit": "rpm"}
